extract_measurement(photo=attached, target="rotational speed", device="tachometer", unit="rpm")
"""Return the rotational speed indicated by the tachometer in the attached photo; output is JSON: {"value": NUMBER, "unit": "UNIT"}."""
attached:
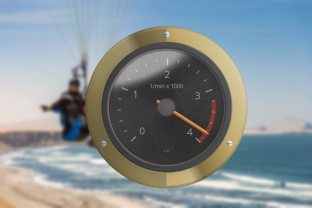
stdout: {"value": 3800, "unit": "rpm"}
